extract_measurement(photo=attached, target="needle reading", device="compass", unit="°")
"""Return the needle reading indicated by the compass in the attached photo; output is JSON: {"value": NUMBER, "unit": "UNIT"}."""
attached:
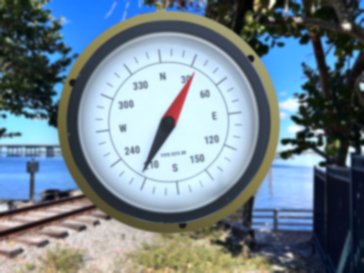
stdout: {"value": 35, "unit": "°"}
